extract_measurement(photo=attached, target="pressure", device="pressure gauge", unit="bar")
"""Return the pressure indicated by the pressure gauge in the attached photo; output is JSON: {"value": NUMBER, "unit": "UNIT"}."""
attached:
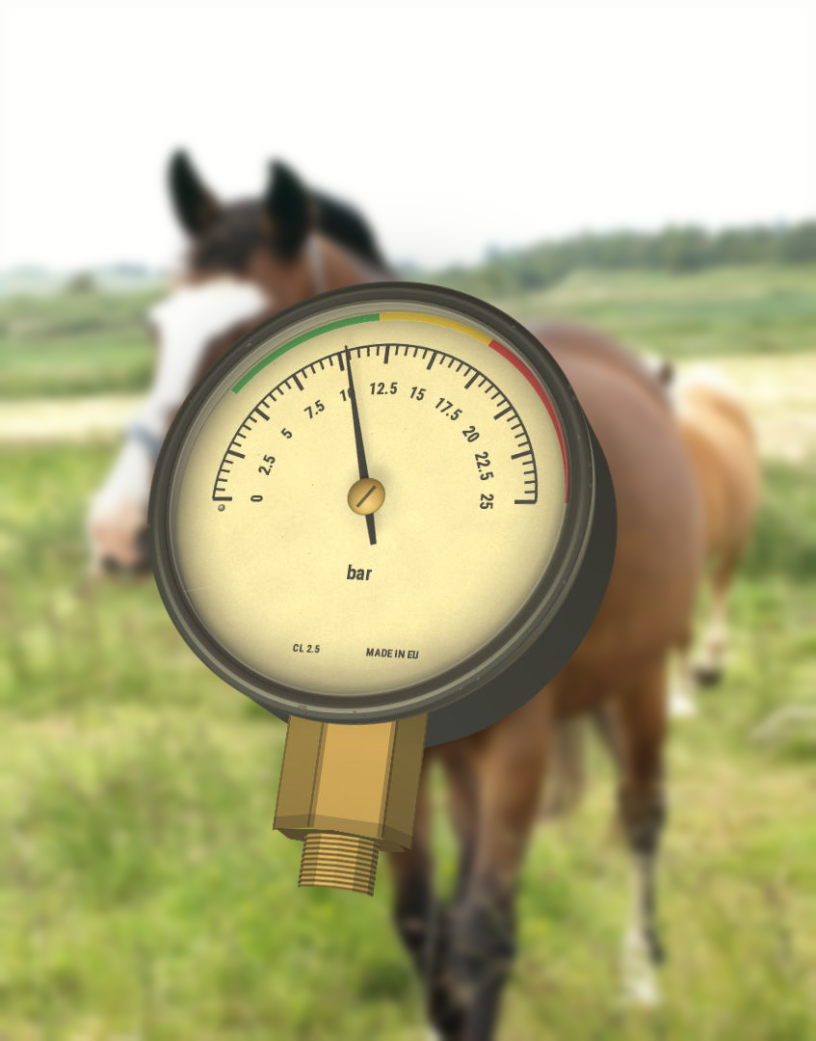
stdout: {"value": 10.5, "unit": "bar"}
